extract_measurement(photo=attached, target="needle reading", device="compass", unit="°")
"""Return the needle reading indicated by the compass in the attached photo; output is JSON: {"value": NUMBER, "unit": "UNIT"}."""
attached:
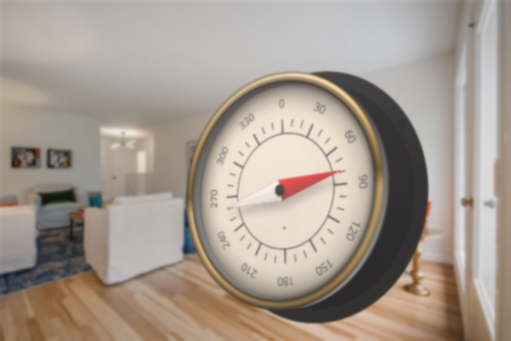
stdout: {"value": 80, "unit": "°"}
